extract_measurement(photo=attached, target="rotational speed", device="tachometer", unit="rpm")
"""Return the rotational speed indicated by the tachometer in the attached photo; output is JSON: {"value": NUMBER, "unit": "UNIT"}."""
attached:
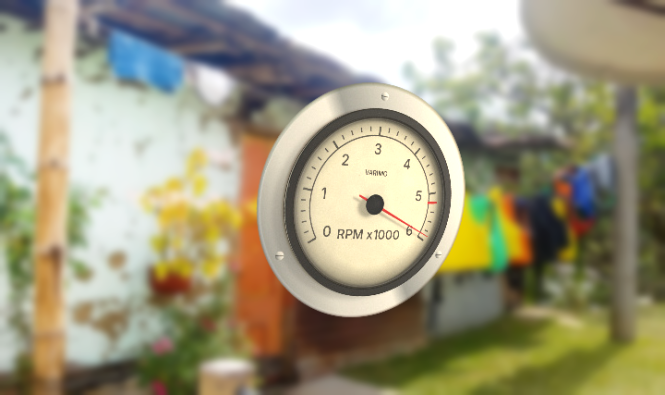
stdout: {"value": 5900, "unit": "rpm"}
